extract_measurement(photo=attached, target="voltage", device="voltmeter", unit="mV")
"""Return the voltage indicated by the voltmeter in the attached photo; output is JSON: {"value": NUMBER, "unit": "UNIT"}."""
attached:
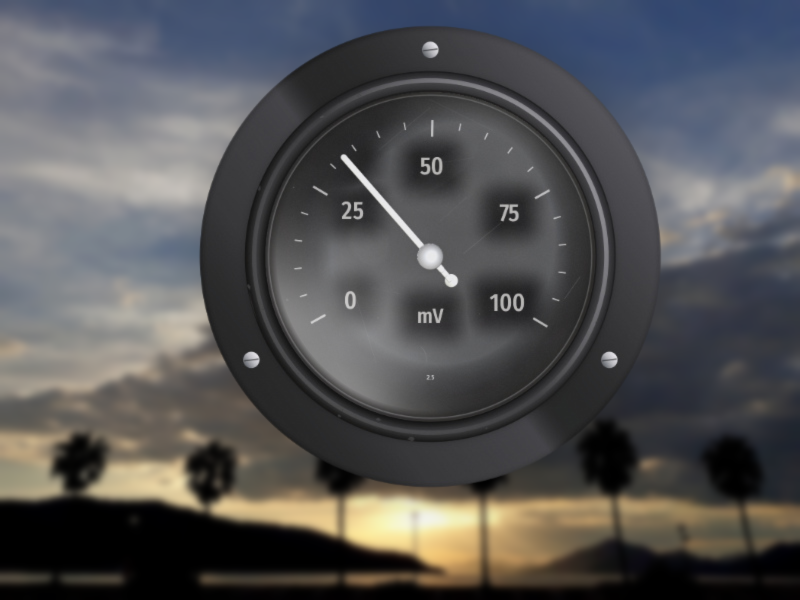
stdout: {"value": 32.5, "unit": "mV"}
